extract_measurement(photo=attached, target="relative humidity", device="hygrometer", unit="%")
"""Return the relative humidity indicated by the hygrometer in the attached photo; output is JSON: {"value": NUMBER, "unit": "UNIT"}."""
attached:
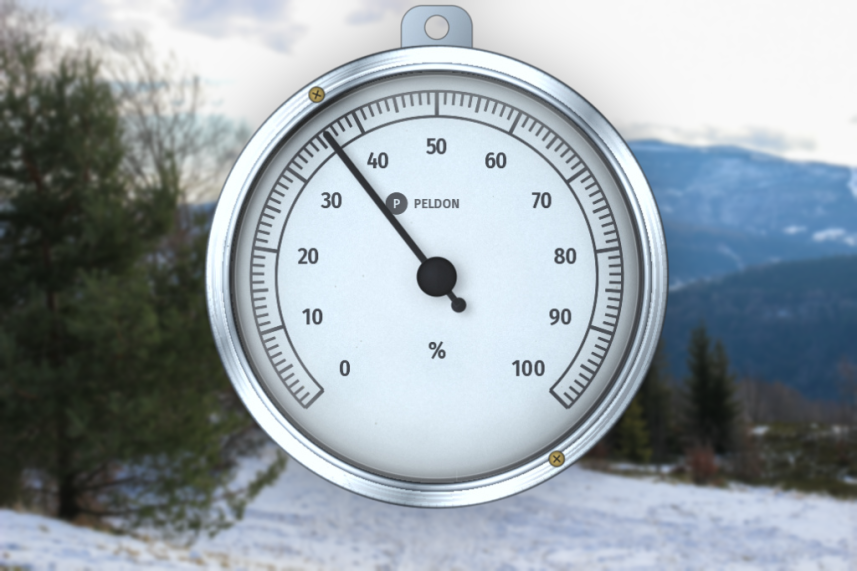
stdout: {"value": 36, "unit": "%"}
